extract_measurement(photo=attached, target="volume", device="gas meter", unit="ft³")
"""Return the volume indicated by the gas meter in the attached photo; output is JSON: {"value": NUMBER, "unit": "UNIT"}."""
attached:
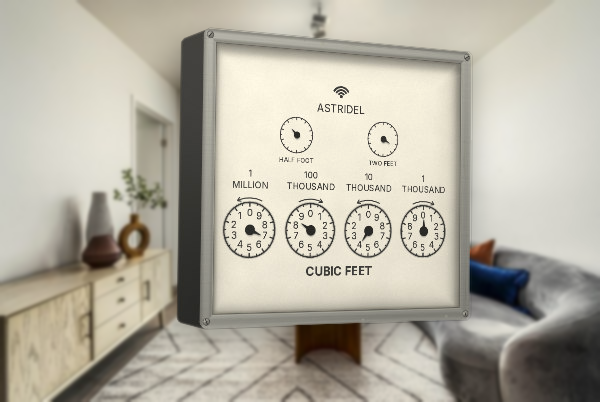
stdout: {"value": 684000, "unit": "ft³"}
